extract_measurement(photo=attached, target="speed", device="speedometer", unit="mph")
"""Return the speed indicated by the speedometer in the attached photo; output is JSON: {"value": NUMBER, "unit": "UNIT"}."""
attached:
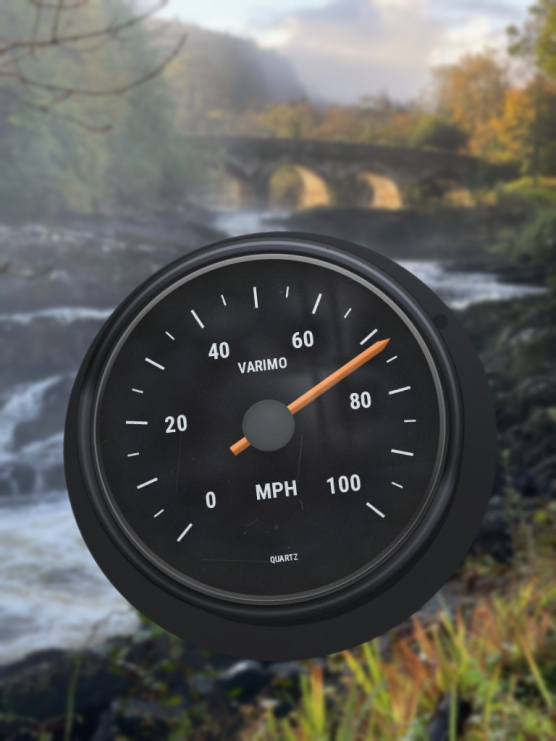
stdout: {"value": 72.5, "unit": "mph"}
